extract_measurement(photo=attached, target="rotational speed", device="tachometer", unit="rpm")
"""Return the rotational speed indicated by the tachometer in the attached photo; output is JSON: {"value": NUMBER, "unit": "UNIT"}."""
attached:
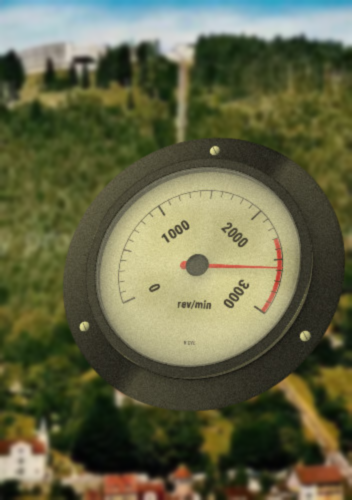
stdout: {"value": 2600, "unit": "rpm"}
